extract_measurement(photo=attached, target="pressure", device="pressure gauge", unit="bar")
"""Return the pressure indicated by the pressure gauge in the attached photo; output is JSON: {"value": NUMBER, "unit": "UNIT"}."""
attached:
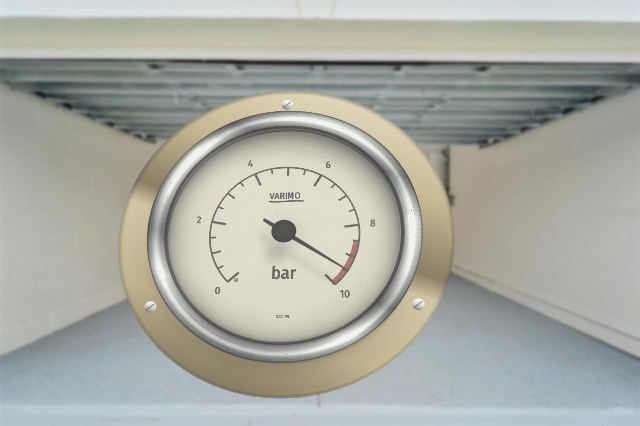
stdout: {"value": 9.5, "unit": "bar"}
